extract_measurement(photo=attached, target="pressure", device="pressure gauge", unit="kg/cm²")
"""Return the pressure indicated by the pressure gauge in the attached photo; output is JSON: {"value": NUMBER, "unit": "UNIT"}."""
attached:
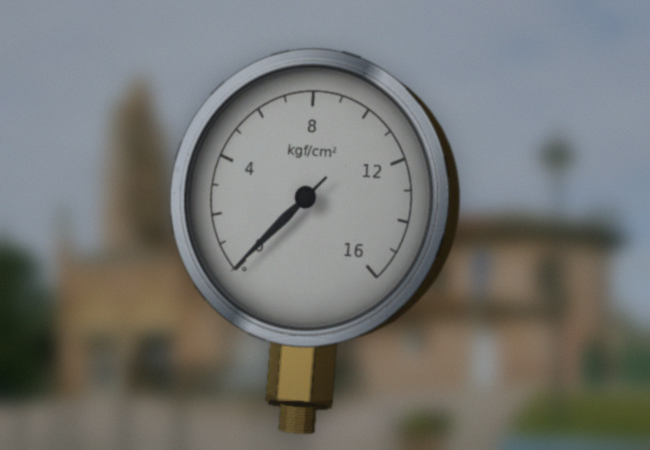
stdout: {"value": 0, "unit": "kg/cm²"}
